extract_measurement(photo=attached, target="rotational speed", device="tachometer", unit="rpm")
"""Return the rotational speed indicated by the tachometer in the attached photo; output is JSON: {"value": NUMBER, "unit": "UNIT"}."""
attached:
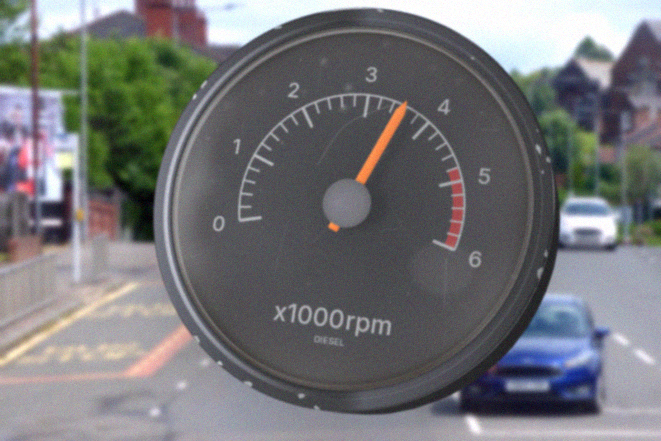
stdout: {"value": 3600, "unit": "rpm"}
